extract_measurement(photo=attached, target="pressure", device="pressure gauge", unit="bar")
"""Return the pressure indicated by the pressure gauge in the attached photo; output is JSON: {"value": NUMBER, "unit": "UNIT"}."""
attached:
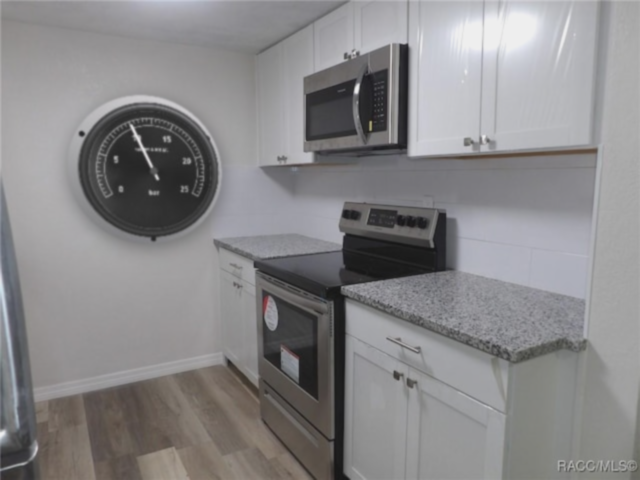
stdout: {"value": 10, "unit": "bar"}
